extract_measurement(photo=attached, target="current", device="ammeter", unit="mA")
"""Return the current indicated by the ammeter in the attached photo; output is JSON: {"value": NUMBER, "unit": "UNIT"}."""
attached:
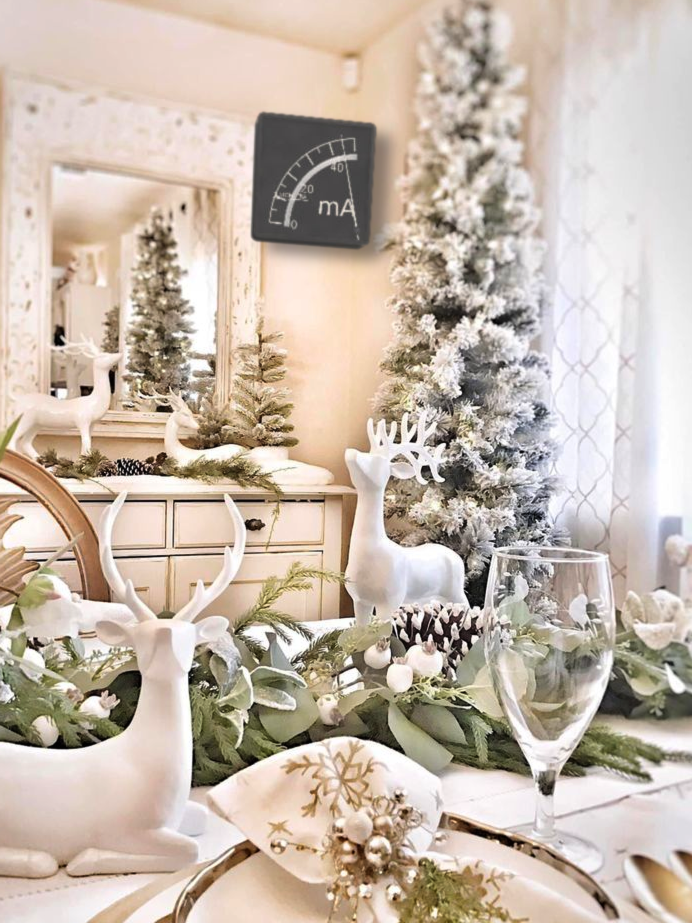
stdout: {"value": 45, "unit": "mA"}
